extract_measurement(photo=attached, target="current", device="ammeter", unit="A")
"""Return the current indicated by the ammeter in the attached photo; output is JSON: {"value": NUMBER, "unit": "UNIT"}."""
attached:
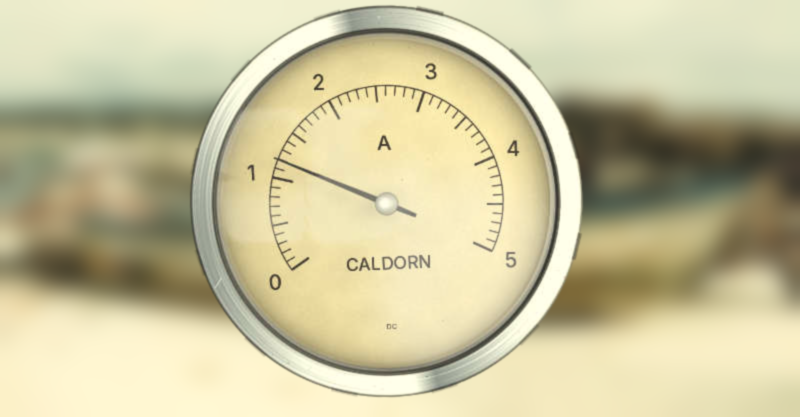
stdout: {"value": 1.2, "unit": "A"}
